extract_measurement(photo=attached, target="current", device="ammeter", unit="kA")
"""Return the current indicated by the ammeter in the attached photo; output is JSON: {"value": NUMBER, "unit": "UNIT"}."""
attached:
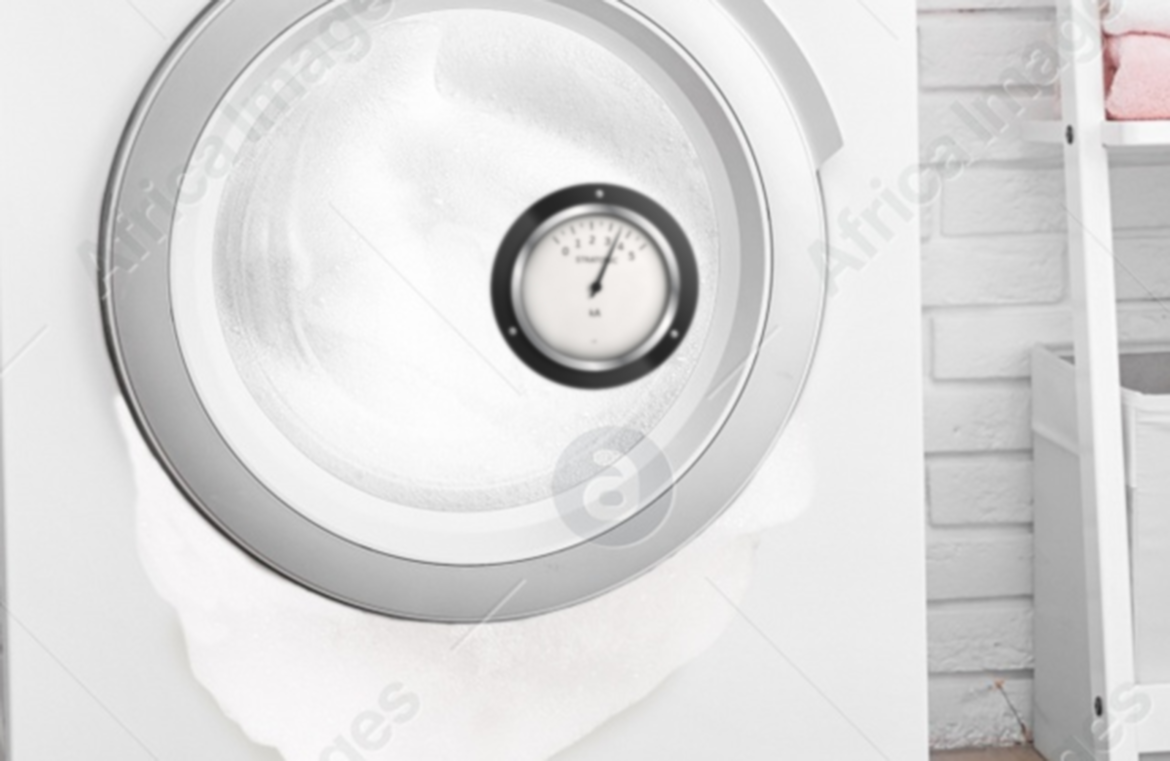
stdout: {"value": 3.5, "unit": "kA"}
